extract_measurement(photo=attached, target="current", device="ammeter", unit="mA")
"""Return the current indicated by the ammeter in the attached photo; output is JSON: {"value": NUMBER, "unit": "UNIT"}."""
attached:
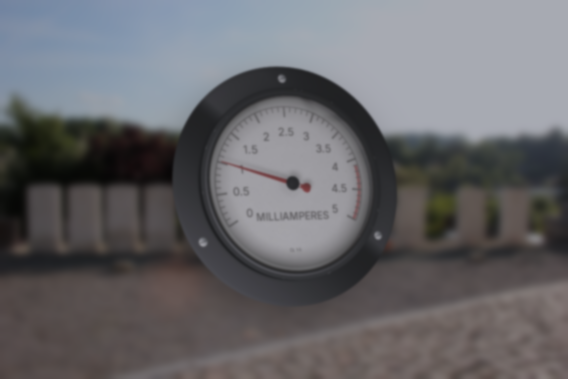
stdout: {"value": 1, "unit": "mA"}
